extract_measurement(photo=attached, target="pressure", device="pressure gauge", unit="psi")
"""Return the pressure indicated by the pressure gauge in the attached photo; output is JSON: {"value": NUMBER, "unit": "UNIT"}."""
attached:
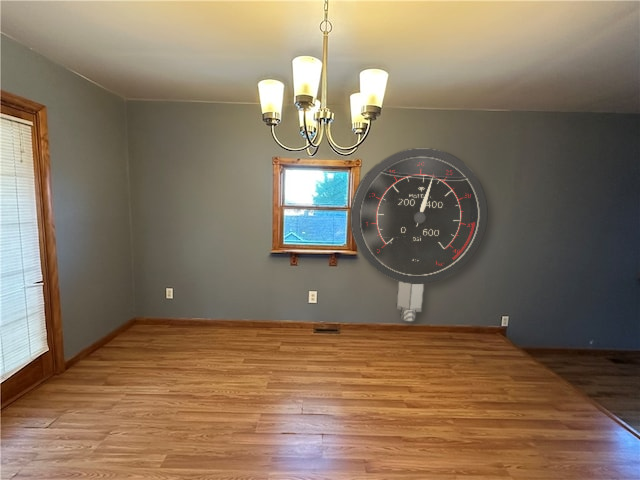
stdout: {"value": 325, "unit": "psi"}
